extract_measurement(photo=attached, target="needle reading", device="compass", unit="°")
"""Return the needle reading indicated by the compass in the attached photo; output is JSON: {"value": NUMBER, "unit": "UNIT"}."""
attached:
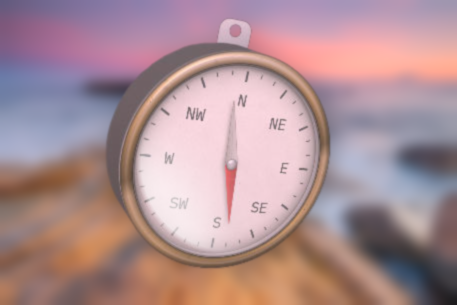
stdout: {"value": 170, "unit": "°"}
